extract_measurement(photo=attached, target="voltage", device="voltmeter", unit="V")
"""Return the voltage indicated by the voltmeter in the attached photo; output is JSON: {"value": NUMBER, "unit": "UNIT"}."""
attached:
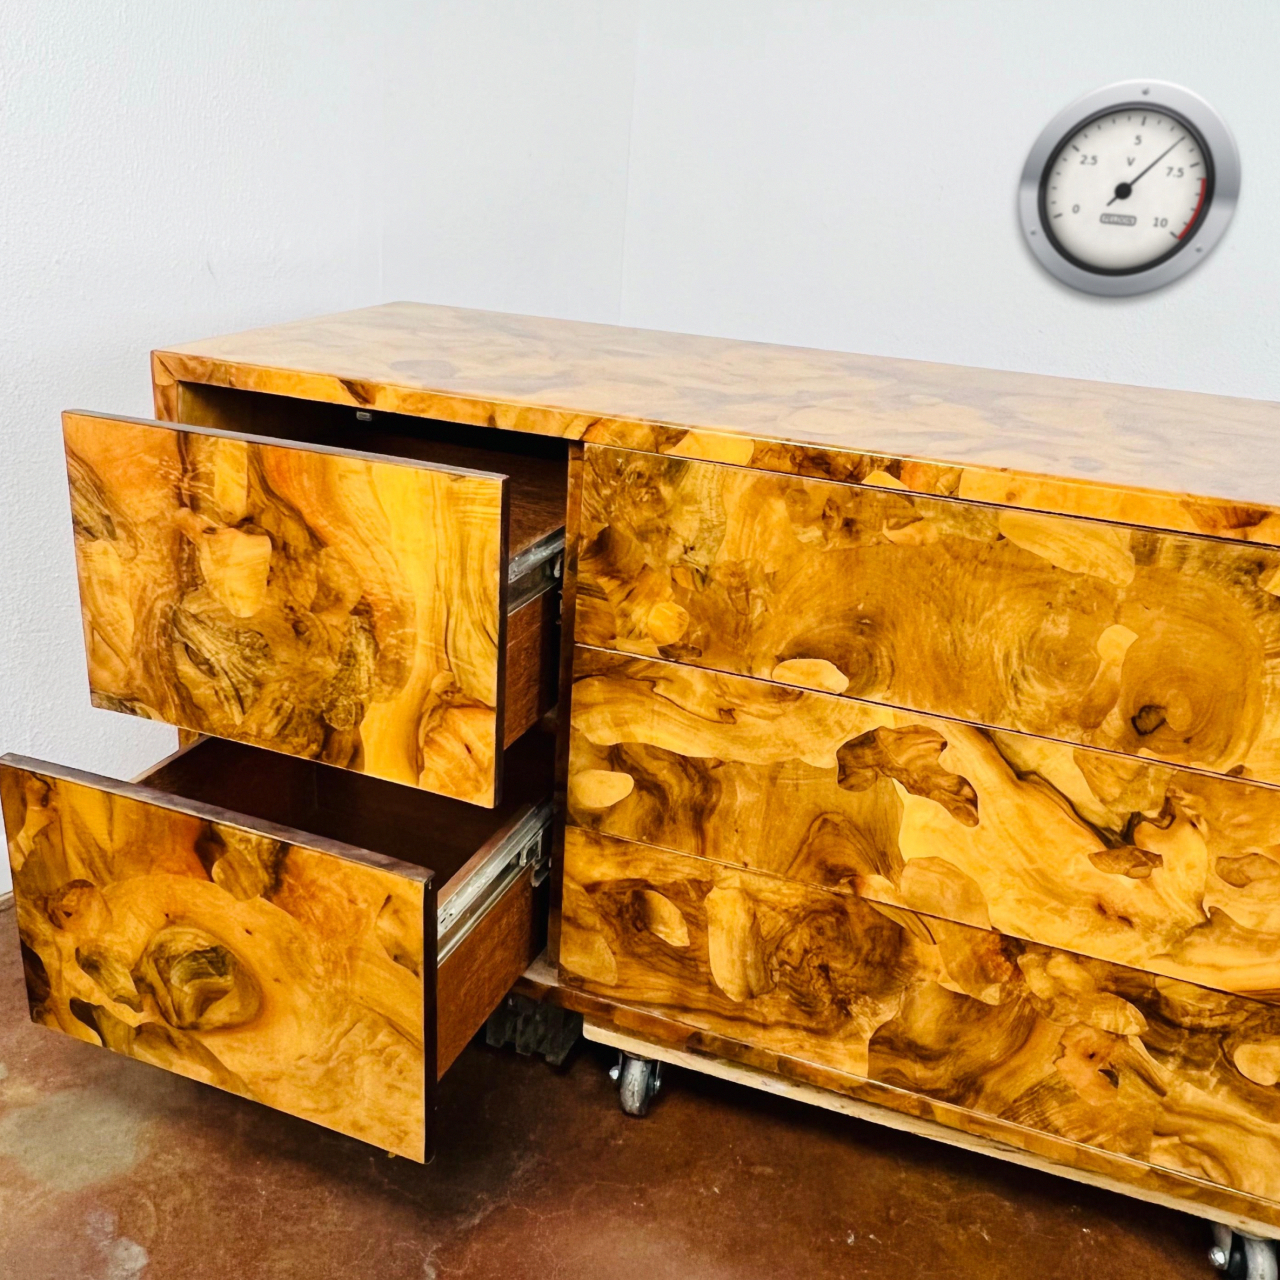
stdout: {"value": 6.5, "unit": "V"}
